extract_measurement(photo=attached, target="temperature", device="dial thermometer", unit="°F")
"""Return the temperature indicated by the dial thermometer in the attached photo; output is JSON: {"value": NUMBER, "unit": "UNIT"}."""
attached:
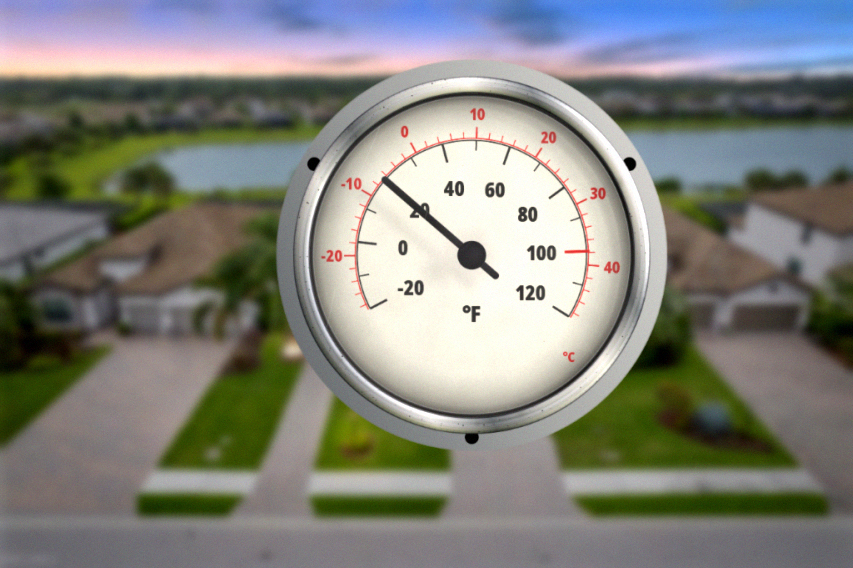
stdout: {"value": 20, "unit": "°F"}
